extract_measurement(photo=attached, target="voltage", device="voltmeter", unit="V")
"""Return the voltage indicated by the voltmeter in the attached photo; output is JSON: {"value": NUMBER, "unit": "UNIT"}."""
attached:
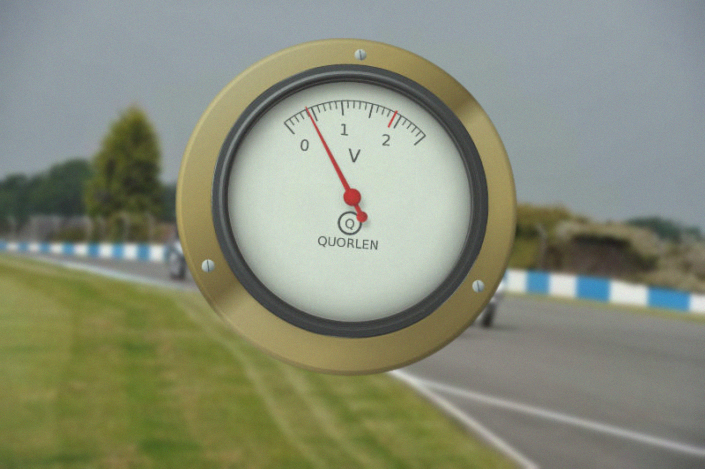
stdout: {"value": 0.4, "unit": "V"}
